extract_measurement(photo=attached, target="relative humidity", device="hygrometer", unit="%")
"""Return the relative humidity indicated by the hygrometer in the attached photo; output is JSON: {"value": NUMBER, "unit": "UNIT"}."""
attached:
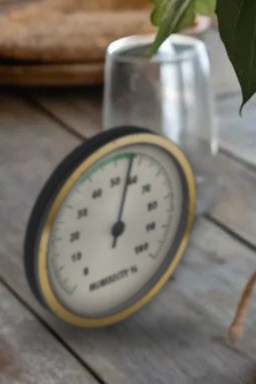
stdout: {"value": 55, "unit": "%"}
